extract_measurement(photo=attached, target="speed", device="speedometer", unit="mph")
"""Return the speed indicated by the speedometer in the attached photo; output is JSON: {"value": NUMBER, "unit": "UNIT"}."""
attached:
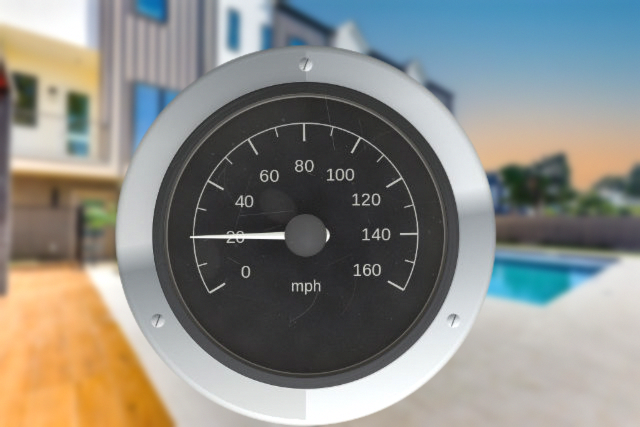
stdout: {"value": 20, "unit": "mph"}
